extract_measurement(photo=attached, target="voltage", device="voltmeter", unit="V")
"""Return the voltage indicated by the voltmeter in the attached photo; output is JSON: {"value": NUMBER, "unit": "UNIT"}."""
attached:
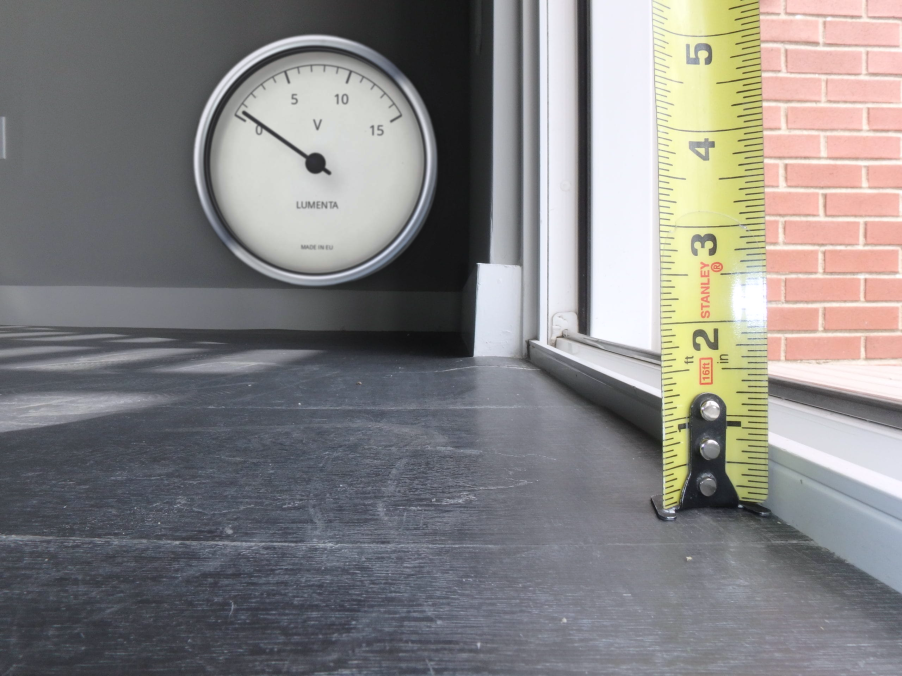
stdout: {"value": 0.5, "unit": "V"}
